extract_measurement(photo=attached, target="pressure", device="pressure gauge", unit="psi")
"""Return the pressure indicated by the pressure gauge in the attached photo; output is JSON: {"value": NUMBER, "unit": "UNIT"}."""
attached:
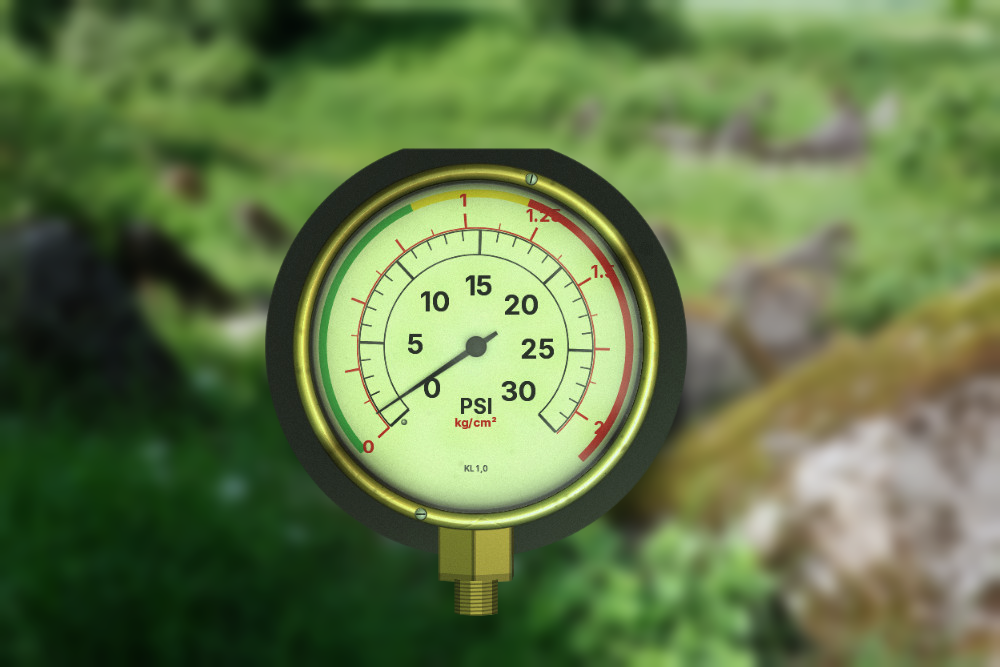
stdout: {"value": 1, "unit": "psi"}
